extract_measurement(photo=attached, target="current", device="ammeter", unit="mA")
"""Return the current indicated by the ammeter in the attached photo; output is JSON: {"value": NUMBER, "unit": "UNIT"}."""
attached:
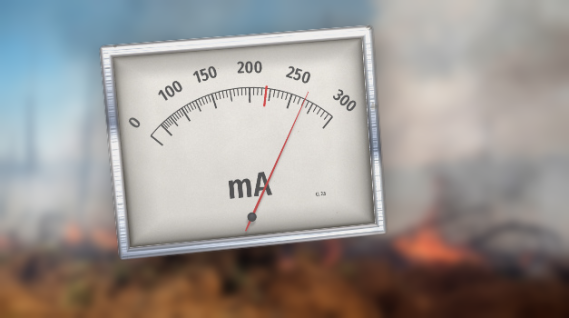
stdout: {"value": 265, "unit": "mA"}
